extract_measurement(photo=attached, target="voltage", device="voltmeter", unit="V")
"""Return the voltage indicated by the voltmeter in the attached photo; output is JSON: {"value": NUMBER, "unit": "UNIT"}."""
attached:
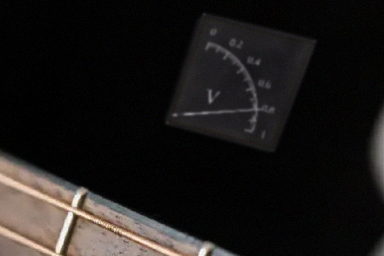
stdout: {"value": 0.8, "unit": "V"}
